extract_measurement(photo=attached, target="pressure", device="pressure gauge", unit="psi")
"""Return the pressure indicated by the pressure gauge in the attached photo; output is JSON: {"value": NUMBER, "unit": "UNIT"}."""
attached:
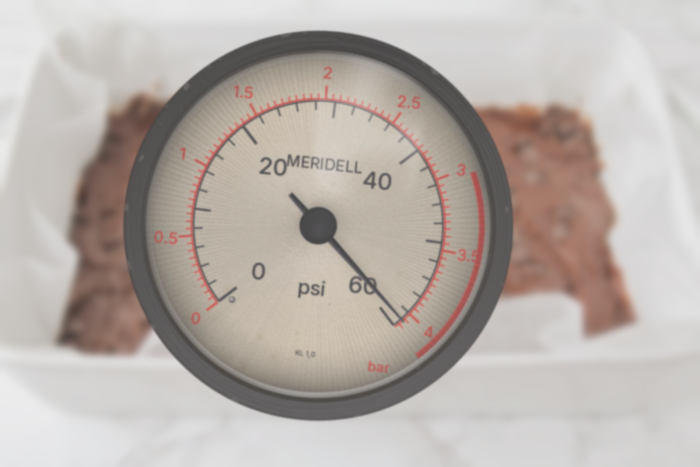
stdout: {"value": 59, "unit": "psi"}
